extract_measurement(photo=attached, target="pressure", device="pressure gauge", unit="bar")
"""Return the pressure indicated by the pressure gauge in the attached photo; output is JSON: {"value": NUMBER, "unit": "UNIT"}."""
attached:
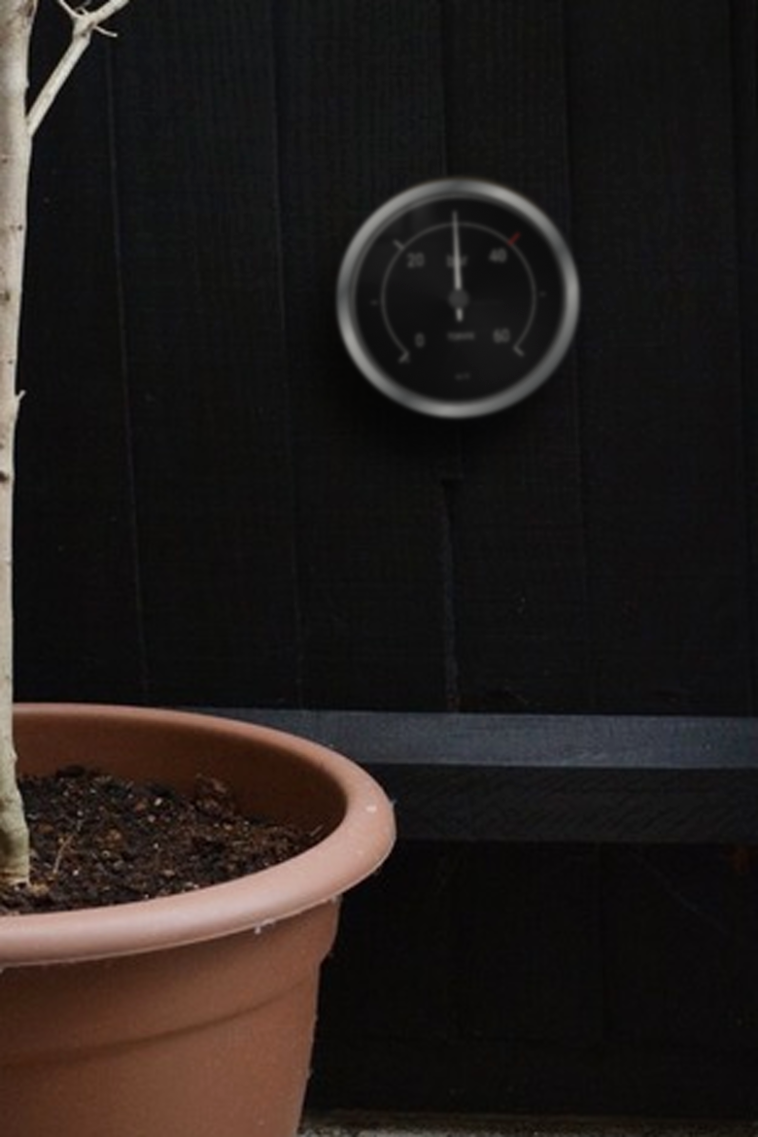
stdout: {"value": 30, "unit": "bar"}
